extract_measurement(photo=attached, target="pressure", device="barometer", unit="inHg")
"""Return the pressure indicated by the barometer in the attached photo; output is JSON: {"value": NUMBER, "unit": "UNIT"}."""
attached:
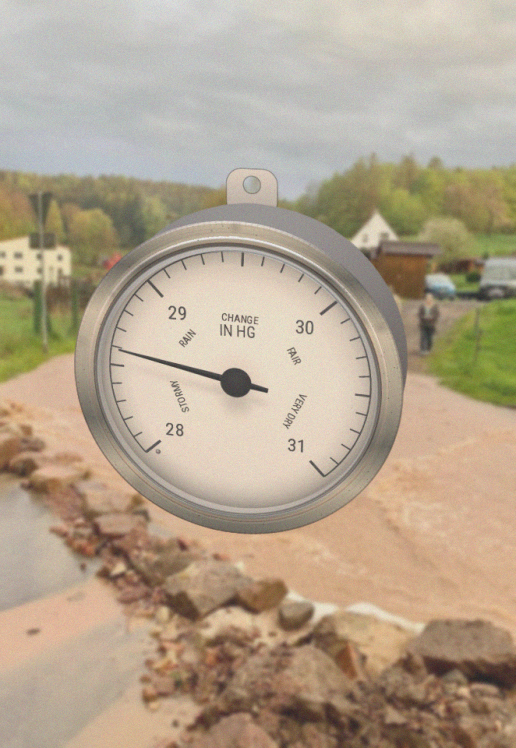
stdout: {"value": 28.6, "unit": "inHg"}
